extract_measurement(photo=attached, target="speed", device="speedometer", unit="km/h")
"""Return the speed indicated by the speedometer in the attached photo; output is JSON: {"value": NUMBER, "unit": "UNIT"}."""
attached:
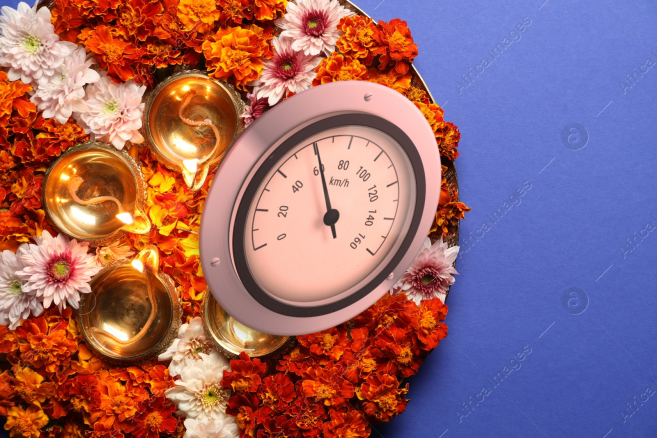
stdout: {"value": 60, "unit": "km/h"}
